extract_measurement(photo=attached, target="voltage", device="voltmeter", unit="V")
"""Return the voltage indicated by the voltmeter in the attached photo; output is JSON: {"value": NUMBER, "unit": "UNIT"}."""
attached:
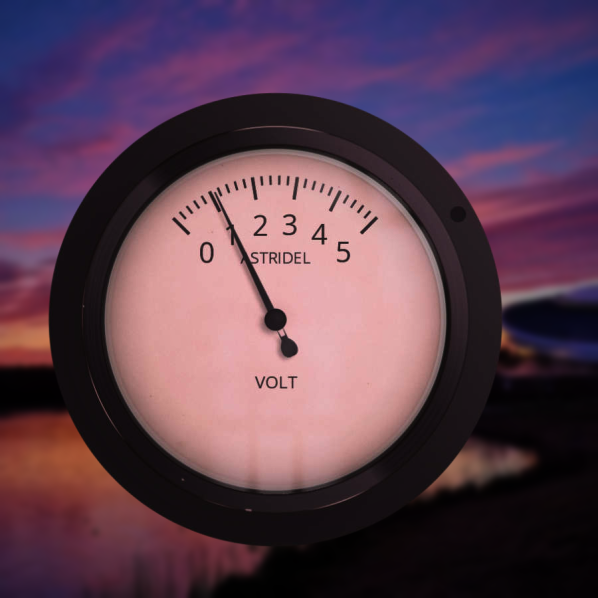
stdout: {"value": 1.1, "unit": "V"}
